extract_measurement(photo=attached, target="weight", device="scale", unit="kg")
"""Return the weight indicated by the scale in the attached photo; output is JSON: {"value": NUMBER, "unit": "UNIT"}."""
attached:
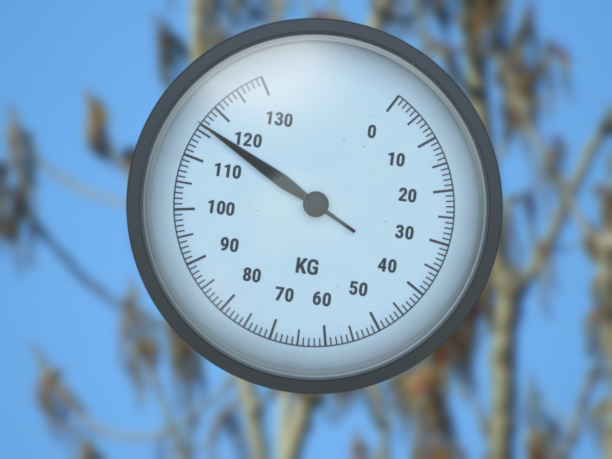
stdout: {"value": 116, "unit": "kg"}
